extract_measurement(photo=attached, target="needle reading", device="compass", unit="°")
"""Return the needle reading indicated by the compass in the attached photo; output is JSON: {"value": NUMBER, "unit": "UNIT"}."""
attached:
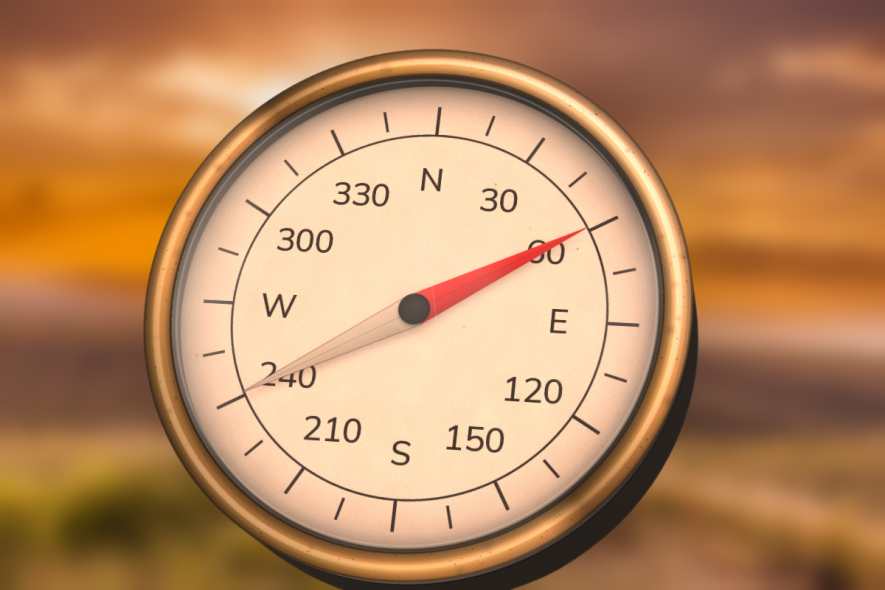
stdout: {"value": 60, "unit": "°"}
